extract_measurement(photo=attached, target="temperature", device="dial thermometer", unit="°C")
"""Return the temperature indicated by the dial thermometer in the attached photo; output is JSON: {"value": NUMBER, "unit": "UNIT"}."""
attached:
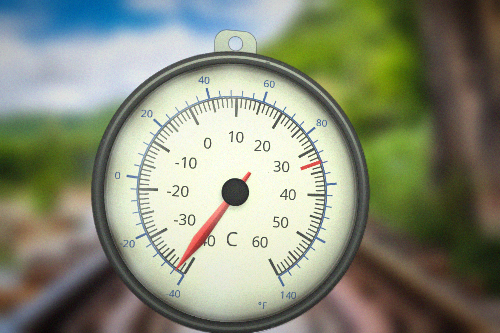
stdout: {"value": -38, "unit": "°C"}
